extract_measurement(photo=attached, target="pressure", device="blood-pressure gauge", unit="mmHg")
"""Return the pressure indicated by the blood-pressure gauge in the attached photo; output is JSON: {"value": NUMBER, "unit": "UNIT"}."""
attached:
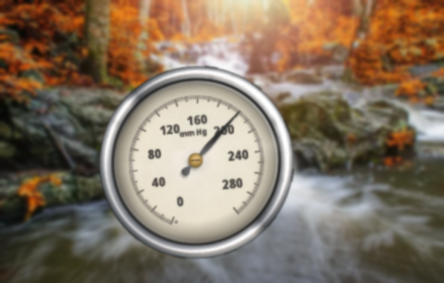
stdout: {"value": 200, "unit": "mmHg"}
